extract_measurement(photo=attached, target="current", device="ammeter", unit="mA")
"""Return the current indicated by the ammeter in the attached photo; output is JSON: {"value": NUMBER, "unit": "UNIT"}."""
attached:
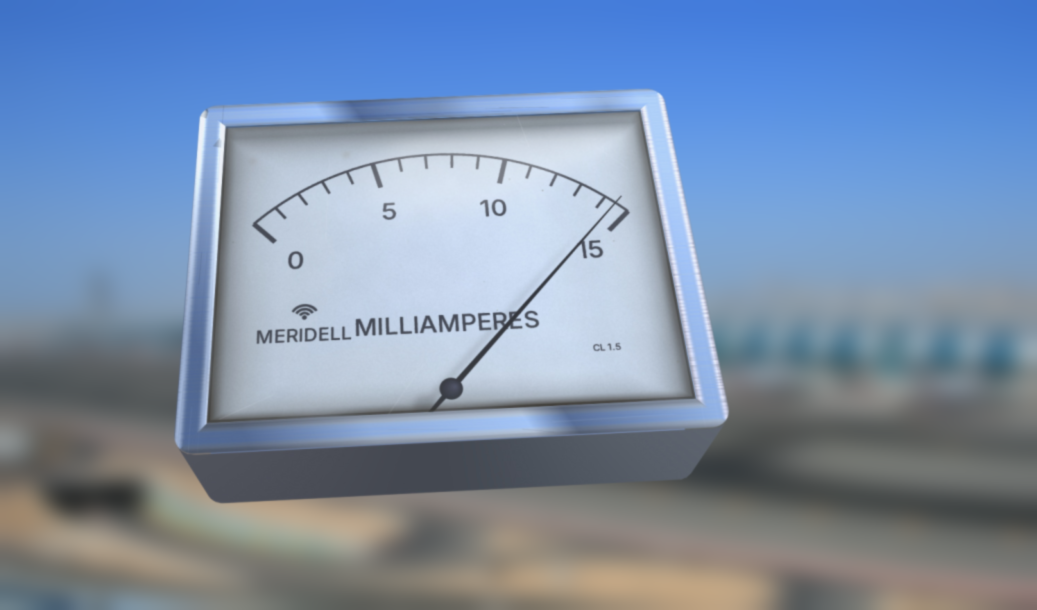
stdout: {"value": 14.5, "unit": "mA"}
